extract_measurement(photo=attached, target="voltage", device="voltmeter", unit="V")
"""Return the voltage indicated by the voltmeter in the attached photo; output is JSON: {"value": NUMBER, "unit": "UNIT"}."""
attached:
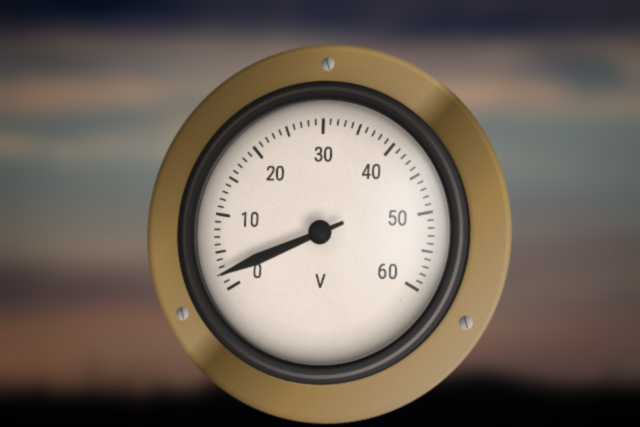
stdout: {"value": 2, "unit": "V"}
